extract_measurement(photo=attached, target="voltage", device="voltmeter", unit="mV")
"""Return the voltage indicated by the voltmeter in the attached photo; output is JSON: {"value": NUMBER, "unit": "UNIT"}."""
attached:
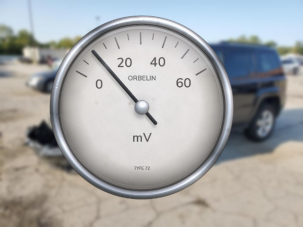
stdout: {"value": 10, "unit": "mV"}
